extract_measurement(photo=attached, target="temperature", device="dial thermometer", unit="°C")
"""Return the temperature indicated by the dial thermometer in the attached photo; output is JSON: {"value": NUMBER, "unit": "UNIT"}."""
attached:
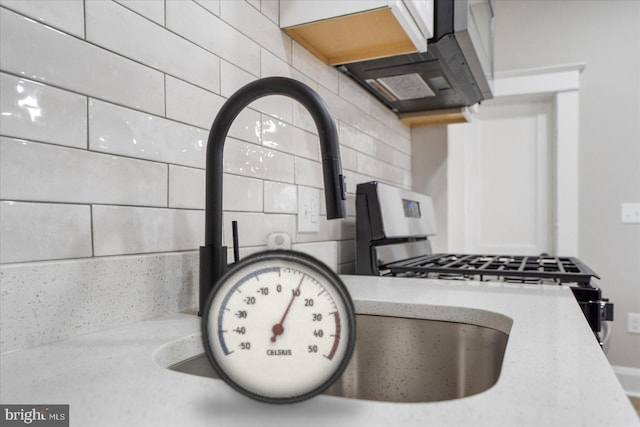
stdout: {"value": 10, "unit": "°C"}
